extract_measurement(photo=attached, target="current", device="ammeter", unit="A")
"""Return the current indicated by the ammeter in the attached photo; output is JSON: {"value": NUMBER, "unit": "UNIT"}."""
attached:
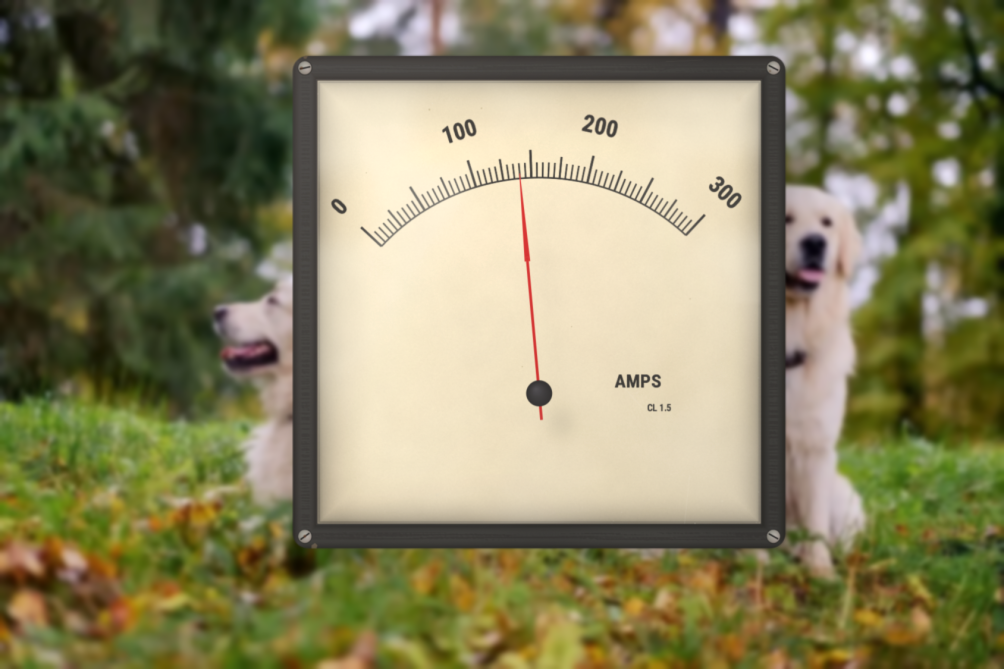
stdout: {"value": 140, "unit": "A"}
